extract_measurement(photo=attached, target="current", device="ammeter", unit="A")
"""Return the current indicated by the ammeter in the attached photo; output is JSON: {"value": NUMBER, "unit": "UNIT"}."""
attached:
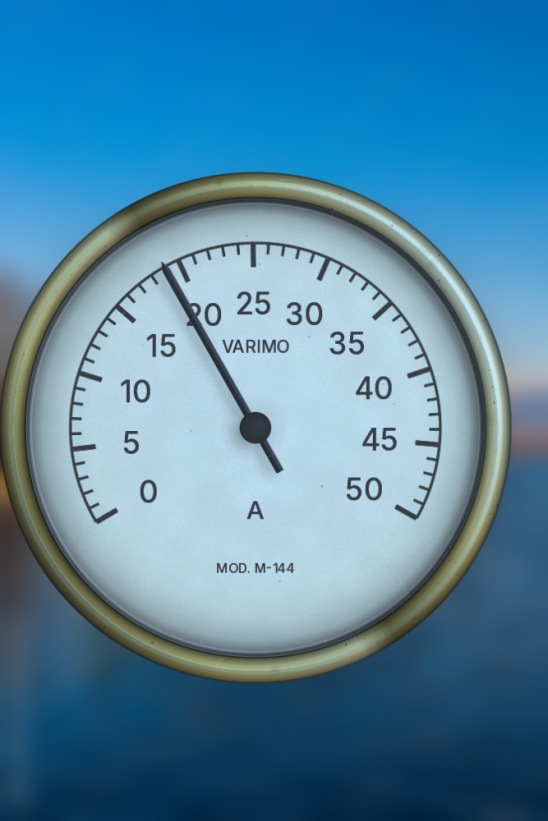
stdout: {"value": 19, "unit": "A"}
